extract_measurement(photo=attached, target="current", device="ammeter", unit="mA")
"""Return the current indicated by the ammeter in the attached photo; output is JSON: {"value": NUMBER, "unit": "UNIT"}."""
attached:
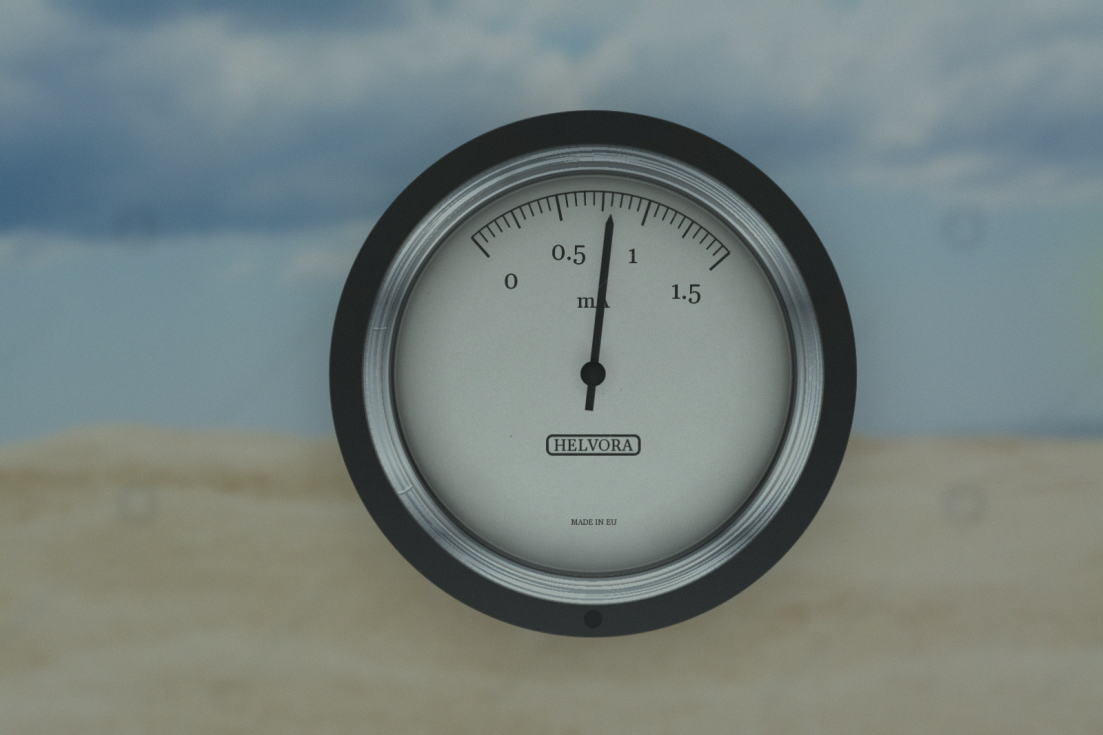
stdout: {"value": 0.8, "unit": "mA"}
